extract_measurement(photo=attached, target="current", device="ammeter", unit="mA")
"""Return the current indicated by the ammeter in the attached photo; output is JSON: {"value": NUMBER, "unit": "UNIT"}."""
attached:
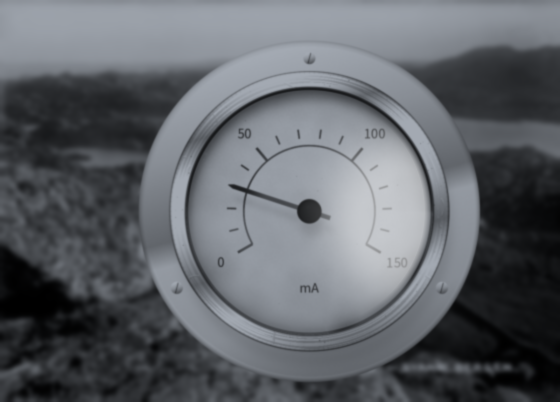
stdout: {"value": 30, "unit": "mA"}
